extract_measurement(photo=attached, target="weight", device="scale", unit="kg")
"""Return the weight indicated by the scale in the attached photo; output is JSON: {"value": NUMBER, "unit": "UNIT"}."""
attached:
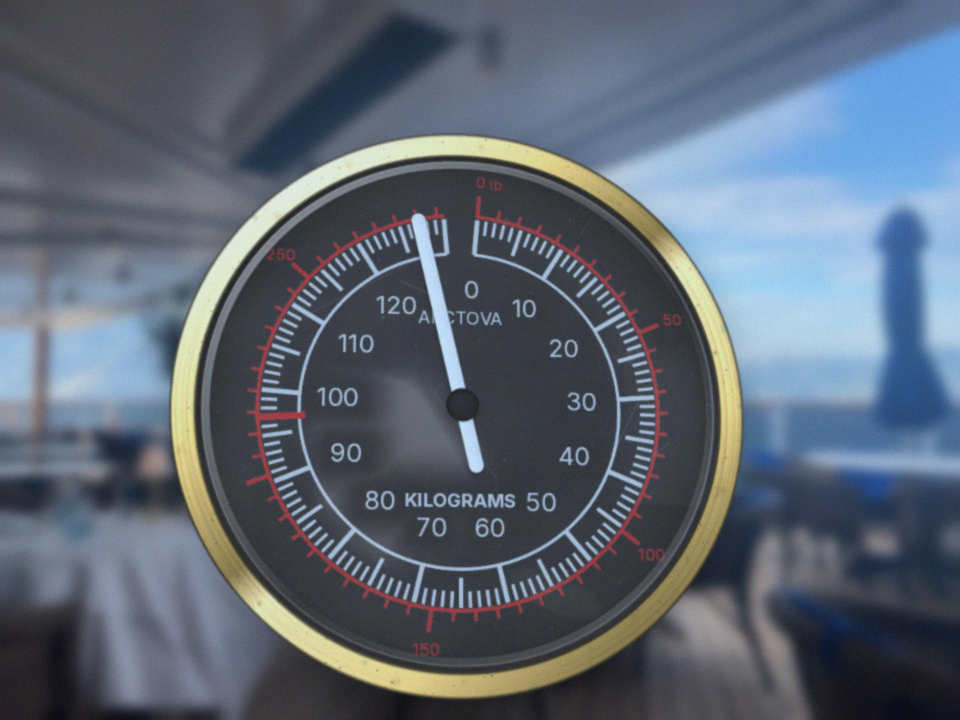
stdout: {"value": 127, "unit": "kg"}
